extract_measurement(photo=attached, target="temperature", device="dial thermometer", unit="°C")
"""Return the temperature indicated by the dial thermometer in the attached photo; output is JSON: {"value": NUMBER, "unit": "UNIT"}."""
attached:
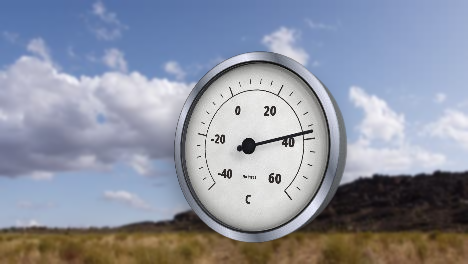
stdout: {"value": 38, "unit": "°C"}
